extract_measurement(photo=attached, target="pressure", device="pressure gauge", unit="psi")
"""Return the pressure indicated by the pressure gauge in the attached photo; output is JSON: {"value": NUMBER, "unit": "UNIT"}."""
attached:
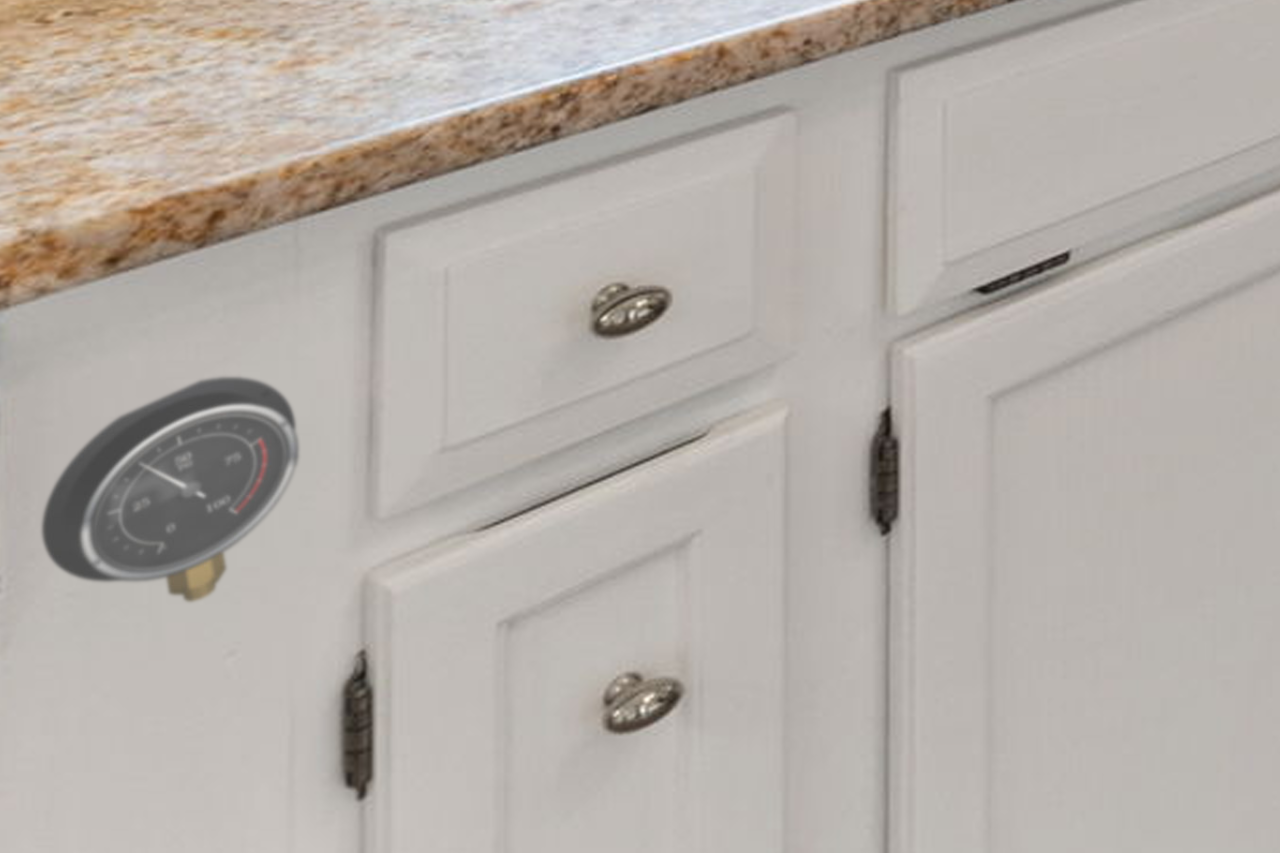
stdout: {"value": 40, "unit": "psi"}
